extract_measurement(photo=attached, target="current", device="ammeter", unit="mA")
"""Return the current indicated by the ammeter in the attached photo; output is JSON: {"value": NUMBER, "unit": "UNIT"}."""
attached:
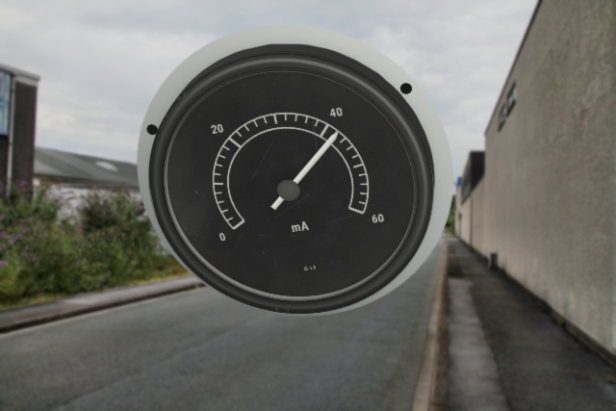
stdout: {"value": 42, "unit": "mA"}
